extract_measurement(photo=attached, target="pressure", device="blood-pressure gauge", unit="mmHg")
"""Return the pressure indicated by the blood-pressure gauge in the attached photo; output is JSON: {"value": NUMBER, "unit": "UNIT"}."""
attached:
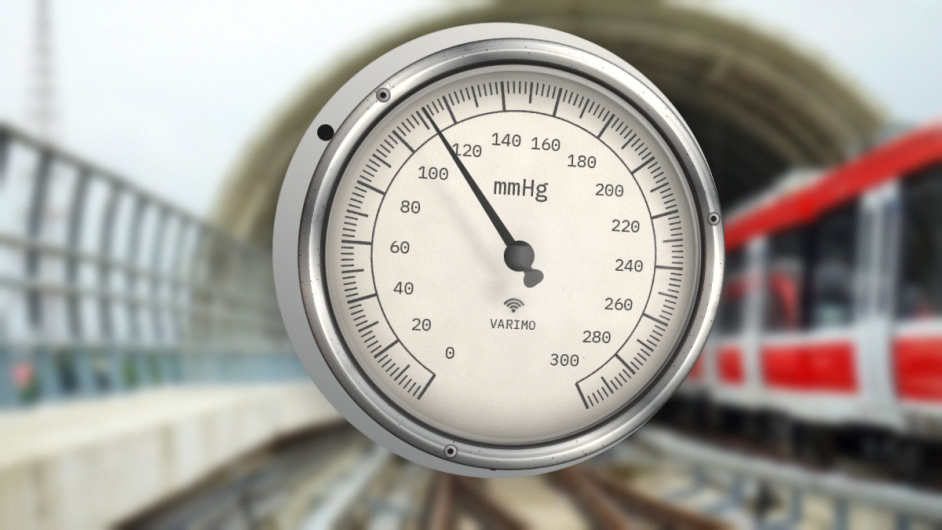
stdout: {"value": 112, "unit": "mmHg"}
